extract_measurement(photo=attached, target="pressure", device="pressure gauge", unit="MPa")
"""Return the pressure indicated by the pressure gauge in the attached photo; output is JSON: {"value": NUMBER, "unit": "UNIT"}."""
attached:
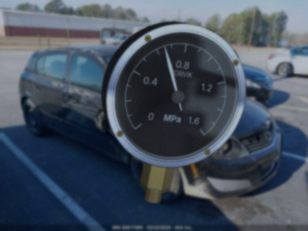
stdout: {"value": 0.65, "unit": "MPa"}
